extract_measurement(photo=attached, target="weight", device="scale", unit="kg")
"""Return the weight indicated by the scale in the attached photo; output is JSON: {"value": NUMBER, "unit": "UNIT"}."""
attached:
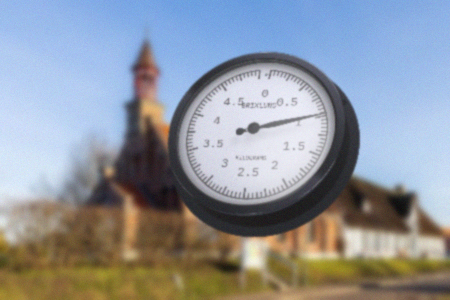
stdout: {"value": 1, "unit": "kg"}
